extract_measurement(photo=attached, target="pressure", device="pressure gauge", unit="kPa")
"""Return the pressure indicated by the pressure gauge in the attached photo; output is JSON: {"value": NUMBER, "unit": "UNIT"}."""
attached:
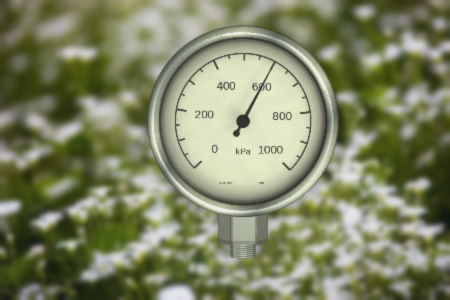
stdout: {"value": 600, "unit": "kPa"}
